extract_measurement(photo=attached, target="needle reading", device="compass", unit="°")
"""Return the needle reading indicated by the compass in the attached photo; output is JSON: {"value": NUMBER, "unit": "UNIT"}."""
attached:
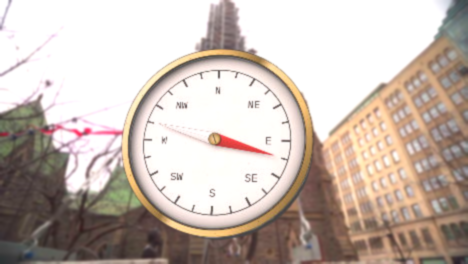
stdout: {"value": 105, "unit": "°"}
